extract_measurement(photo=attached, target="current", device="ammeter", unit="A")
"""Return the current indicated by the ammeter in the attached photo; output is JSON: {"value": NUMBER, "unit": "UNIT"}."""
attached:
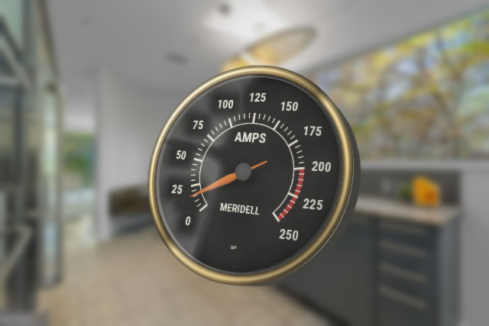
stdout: {"value": 15, "unit": "A"}
